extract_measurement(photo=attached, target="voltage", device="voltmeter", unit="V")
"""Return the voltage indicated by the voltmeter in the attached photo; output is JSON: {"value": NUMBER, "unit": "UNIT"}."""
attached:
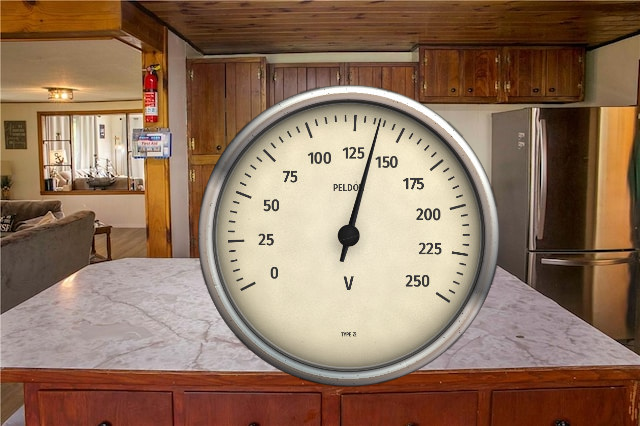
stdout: {"value": 137.5, "unit": "V"}
